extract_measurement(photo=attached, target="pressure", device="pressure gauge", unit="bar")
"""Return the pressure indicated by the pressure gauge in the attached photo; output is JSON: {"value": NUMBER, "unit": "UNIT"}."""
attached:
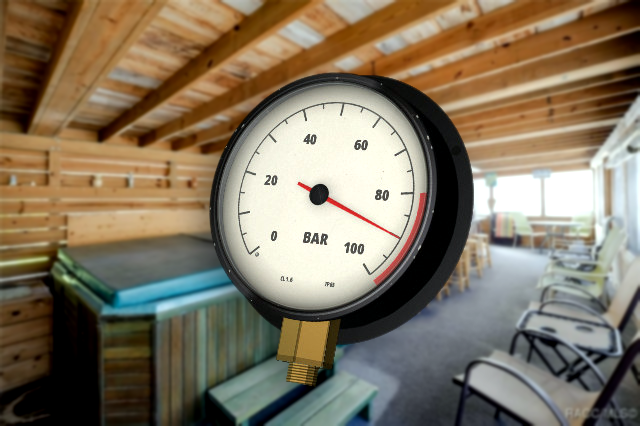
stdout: {"value": 90, "unit": "bar"}
